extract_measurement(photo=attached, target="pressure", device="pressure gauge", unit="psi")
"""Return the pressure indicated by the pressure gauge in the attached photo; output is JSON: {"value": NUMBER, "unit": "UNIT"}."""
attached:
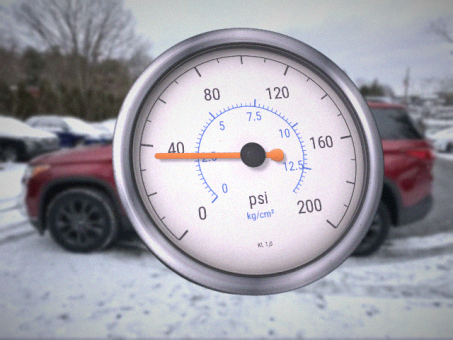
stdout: {"value": 35, "unit": "psi"}
